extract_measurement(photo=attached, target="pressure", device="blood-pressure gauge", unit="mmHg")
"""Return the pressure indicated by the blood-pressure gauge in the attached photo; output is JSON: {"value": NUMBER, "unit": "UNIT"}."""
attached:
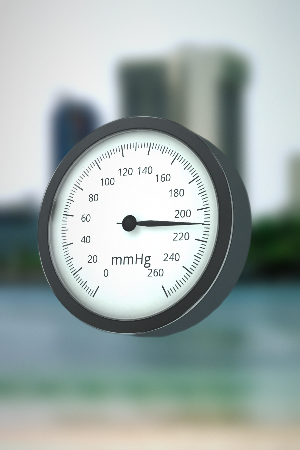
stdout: {"value": 210, "unit": "mmHg"}
